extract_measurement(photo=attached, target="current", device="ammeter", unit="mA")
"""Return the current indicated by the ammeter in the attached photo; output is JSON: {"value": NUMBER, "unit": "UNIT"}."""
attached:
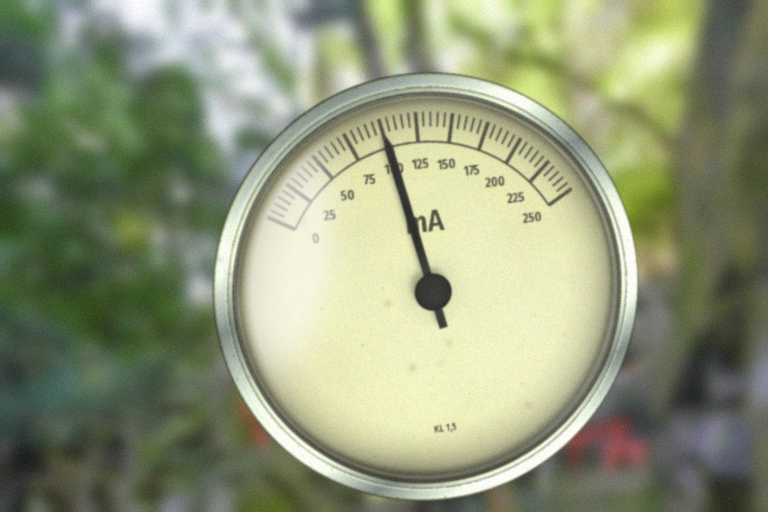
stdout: {"value": 100, "unit": "mA"}
